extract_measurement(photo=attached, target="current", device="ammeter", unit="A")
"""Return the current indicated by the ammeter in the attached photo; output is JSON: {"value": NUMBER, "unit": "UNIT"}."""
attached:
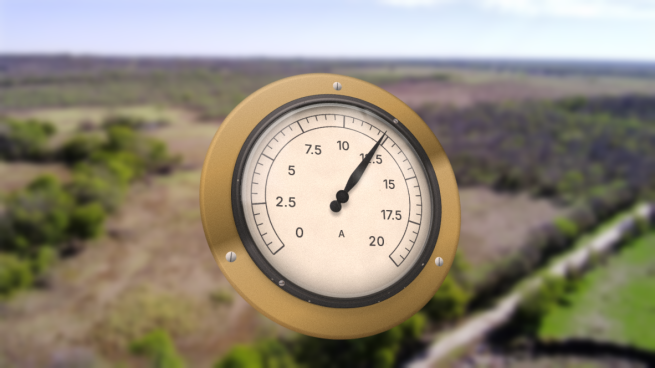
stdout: {"value": 12.25, "unit": "A"}
